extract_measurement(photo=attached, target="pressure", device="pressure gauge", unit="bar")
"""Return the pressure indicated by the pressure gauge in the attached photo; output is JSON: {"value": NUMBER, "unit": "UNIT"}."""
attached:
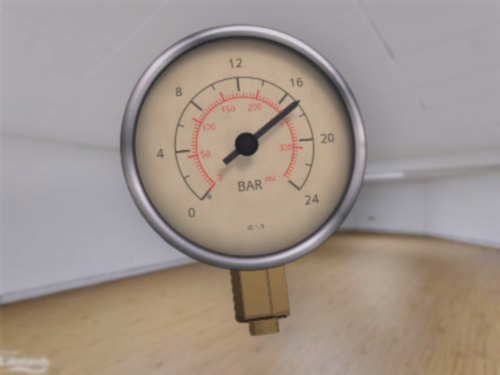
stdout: {"value": 17, "unit": "bar"}
